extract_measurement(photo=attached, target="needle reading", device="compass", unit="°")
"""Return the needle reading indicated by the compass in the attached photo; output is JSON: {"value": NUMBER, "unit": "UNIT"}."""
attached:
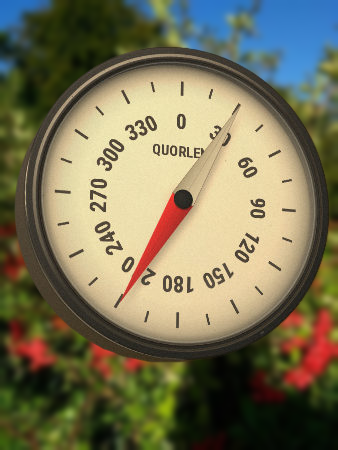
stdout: {"value": 210, "unit": "°"}
